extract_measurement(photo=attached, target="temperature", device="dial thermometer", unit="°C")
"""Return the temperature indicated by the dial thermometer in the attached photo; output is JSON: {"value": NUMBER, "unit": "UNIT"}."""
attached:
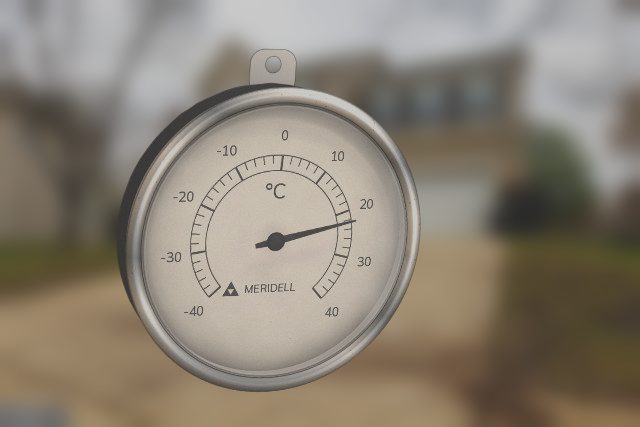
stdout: {"value": 22, "unit": "°C"}
